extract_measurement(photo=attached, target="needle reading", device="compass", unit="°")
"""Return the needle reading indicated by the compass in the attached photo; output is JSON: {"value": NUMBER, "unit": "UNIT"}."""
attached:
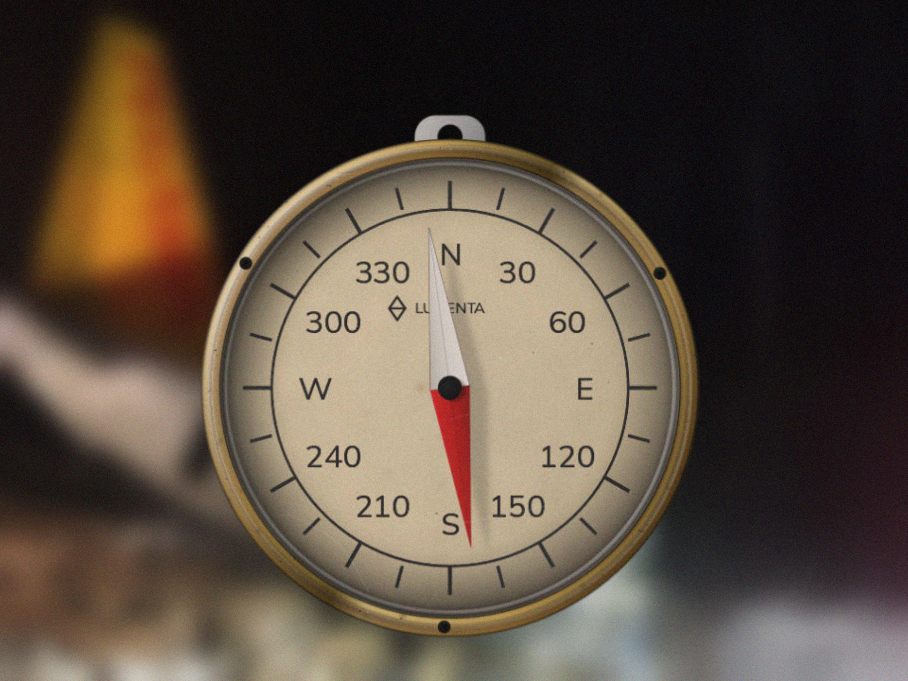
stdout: {"value": 172.5, "unit": "°"}
